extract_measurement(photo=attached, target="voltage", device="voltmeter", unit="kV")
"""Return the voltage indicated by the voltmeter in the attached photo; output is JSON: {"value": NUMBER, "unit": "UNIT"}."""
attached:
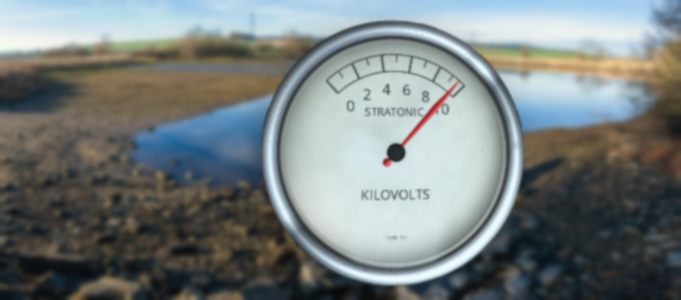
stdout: {"value": 9.5, "unit": "kV"}
